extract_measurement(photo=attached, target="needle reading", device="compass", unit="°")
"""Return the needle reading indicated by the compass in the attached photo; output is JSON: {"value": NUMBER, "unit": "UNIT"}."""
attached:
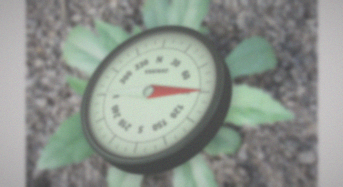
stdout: {"value": 90, "unit": "°"}
